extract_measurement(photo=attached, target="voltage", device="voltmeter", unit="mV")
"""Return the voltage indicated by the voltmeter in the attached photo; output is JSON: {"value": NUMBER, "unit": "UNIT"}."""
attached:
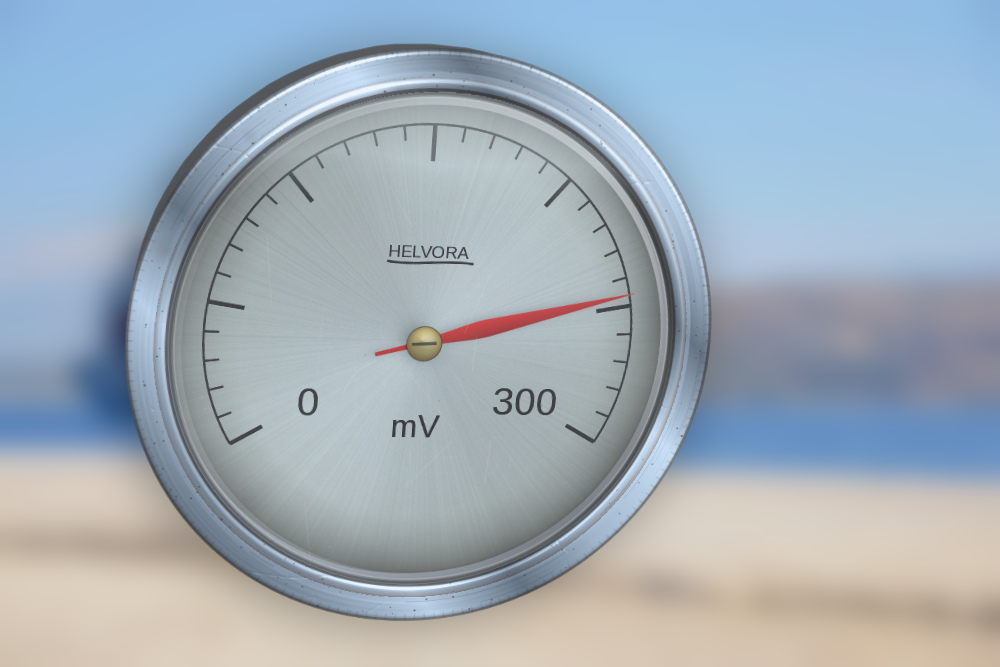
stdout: {"value": 245, "unit": "mV"}
